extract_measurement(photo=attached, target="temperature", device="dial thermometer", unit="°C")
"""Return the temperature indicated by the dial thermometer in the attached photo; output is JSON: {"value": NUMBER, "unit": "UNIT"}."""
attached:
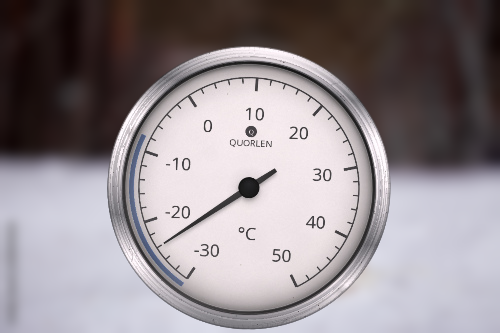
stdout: {"value": -24, "unit": "°C"}
